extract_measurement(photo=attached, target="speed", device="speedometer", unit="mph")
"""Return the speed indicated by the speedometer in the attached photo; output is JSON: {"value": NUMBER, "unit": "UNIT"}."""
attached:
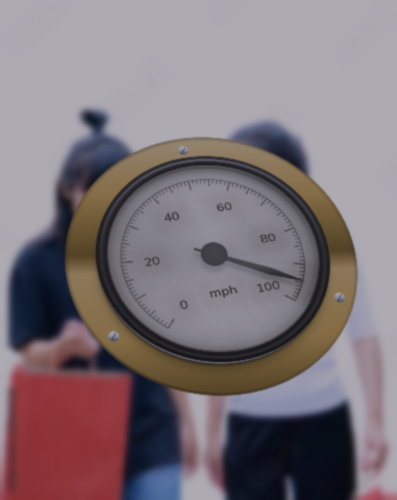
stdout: {"value": 95, "unit": "mph"}
